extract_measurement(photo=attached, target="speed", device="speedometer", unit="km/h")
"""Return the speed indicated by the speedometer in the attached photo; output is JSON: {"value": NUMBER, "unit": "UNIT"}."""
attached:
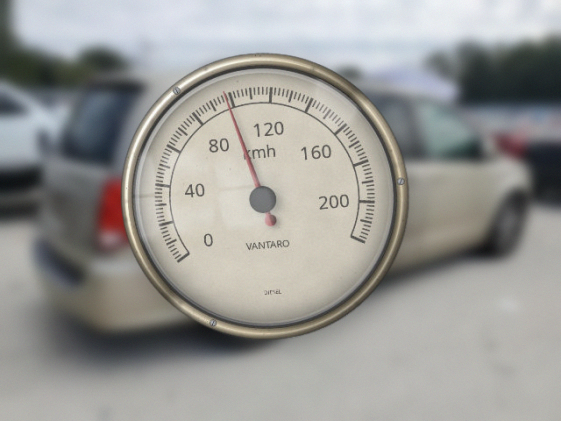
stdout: {"value": 98, "unit": "km/h"}
